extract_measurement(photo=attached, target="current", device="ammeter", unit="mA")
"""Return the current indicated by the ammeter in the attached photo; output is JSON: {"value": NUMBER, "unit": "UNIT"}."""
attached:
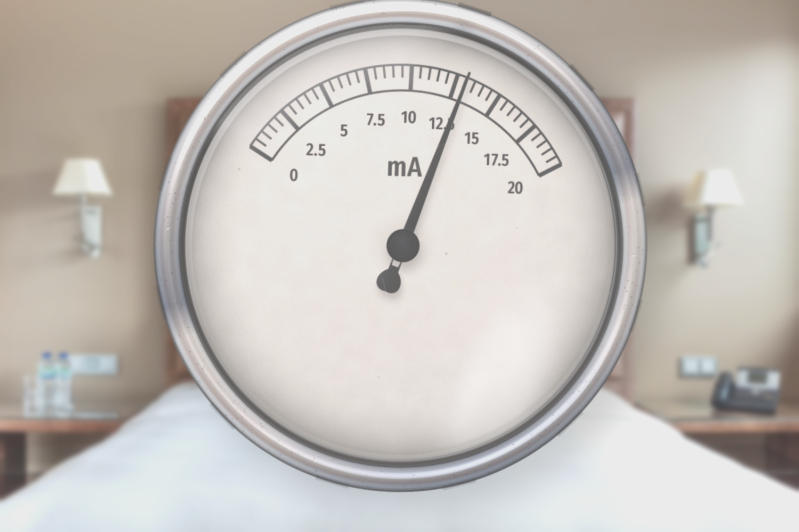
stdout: {"value": 13, "unit": "mA"}
